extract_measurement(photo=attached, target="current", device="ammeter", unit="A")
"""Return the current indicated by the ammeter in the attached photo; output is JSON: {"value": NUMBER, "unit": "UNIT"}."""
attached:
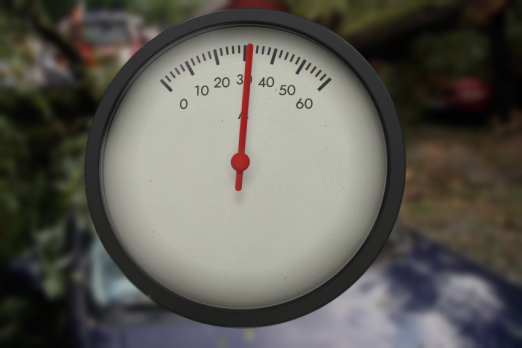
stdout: {"value": 32, "unit": "A"}
